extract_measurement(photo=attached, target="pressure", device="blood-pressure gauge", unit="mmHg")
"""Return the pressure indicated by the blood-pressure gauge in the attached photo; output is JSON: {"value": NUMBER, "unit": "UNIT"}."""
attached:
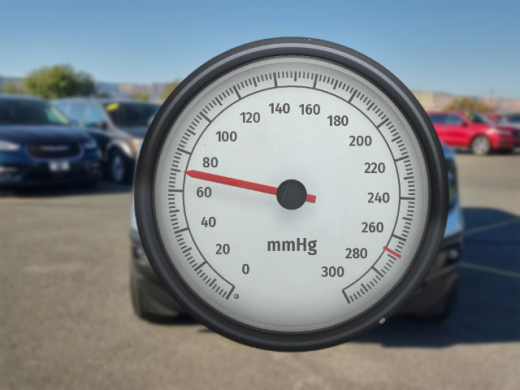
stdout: {"value": 70, "unit": "mmHg"}
